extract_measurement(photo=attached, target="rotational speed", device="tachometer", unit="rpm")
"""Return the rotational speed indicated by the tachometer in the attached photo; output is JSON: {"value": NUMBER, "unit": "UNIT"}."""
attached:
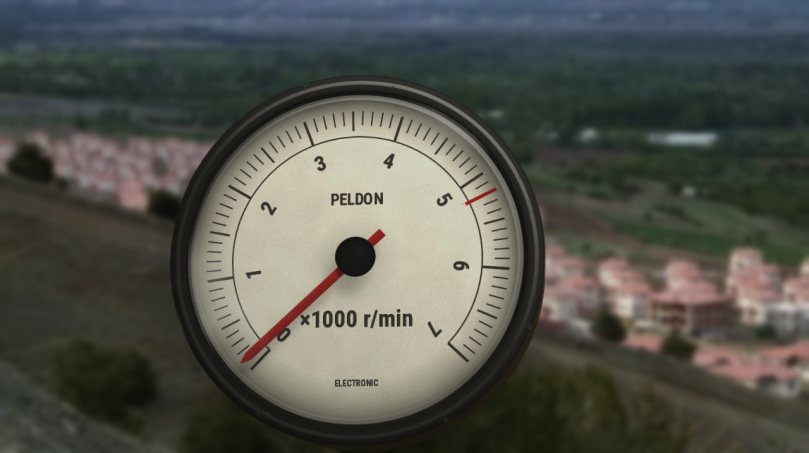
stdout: {"value": 100, "unit": "rpm"}
